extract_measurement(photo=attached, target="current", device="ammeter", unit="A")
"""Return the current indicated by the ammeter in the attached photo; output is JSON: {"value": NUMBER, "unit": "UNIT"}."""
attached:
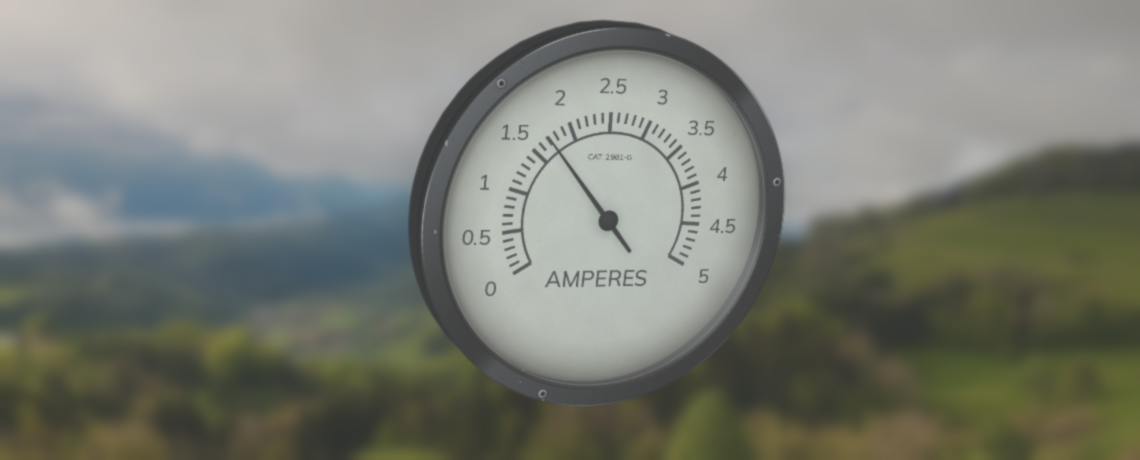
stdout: {"value": 1.7, "unit": "A"}
